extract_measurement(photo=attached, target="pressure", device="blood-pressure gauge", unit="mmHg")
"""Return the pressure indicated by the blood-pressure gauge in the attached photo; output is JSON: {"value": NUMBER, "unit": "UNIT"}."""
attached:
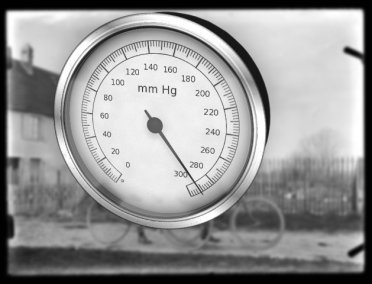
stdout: {"value": 290, "unit": "mmHg"}
